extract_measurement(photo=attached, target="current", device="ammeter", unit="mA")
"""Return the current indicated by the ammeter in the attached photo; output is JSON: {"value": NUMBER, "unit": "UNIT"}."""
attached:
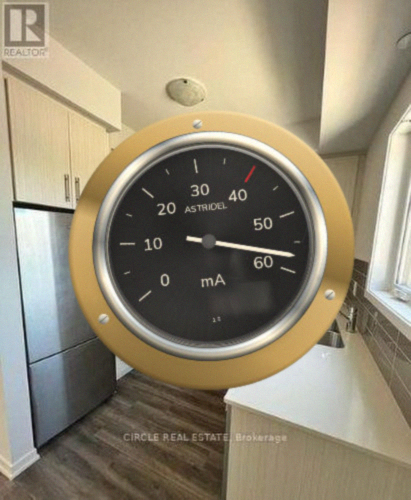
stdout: {"value": 57.5, "unit": "mA"}
